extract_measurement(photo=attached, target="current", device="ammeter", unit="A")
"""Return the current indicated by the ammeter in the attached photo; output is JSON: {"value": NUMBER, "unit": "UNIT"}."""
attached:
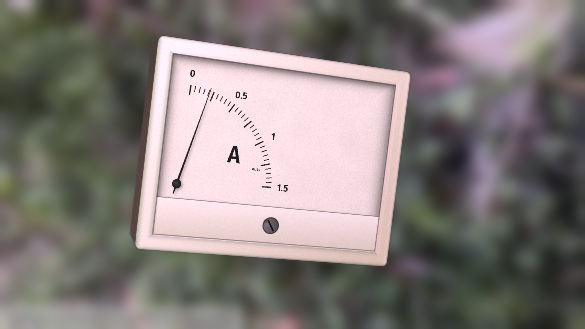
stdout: {"value": 0.2, "unit": "A"}
